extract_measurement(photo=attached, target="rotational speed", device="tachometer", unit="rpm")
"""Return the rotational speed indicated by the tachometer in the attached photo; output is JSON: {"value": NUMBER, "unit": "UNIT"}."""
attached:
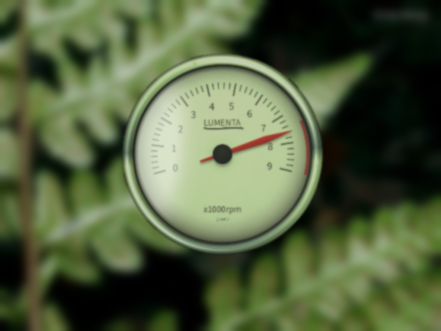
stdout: {"value": 7600, "unit": "rpm"}
